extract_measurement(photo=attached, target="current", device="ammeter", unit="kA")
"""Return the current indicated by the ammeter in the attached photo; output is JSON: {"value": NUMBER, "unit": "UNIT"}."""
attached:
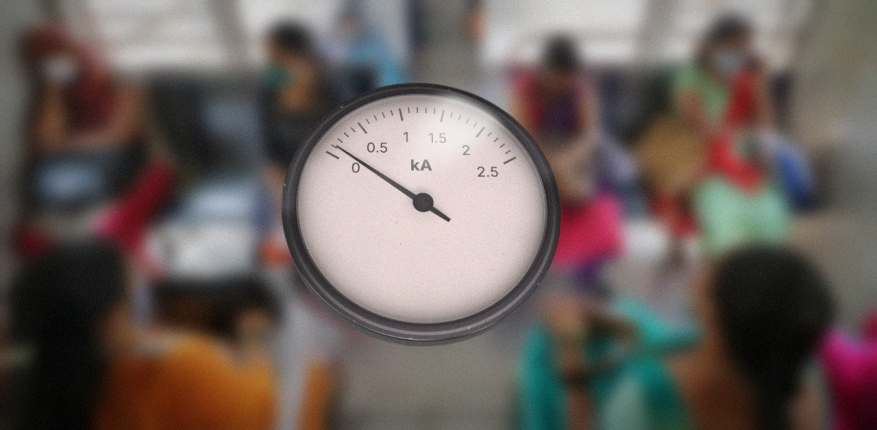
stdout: {"value": 0.1, "unit": "kA"}
